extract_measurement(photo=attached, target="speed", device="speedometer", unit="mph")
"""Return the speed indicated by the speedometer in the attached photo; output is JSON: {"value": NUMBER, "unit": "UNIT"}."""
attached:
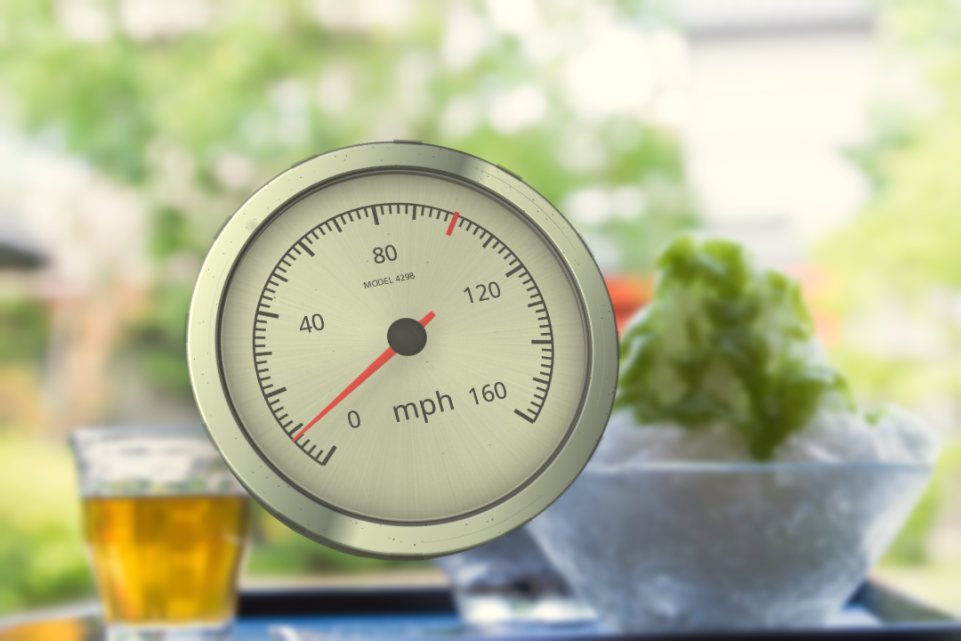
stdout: {"value": 8, "unit": "mph"}
